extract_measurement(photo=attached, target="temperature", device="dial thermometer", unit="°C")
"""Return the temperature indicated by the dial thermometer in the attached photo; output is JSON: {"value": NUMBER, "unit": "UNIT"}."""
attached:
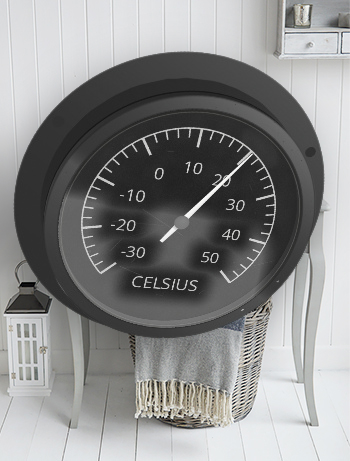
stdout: {"value": 20, "unit": "°C"}
